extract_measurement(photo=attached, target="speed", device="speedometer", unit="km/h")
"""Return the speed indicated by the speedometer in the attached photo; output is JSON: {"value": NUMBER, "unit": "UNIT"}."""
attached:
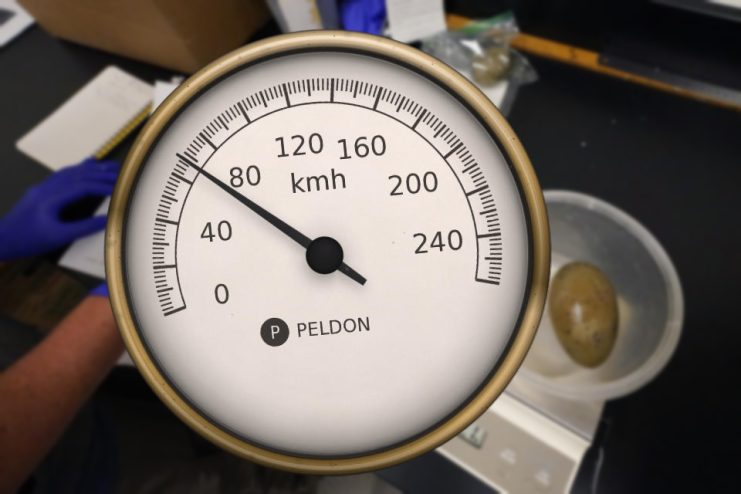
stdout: {"value": 68, "unit": "km/h"}
